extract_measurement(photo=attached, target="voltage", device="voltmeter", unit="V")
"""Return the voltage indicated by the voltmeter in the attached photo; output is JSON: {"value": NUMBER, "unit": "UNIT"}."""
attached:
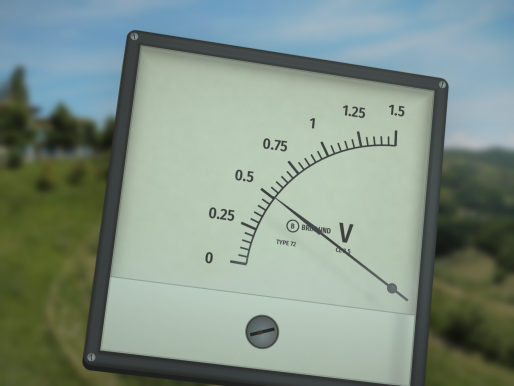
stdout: {"value": 0.5, "unit": "V"}
